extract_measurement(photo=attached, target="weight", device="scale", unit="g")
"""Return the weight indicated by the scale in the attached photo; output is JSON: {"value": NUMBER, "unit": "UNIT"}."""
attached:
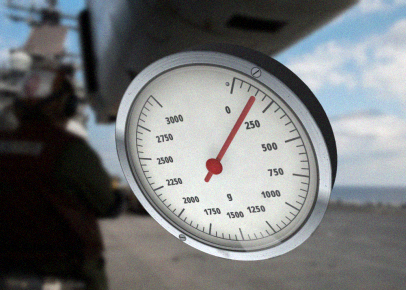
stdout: {"value": 150, "unit": "g"}
